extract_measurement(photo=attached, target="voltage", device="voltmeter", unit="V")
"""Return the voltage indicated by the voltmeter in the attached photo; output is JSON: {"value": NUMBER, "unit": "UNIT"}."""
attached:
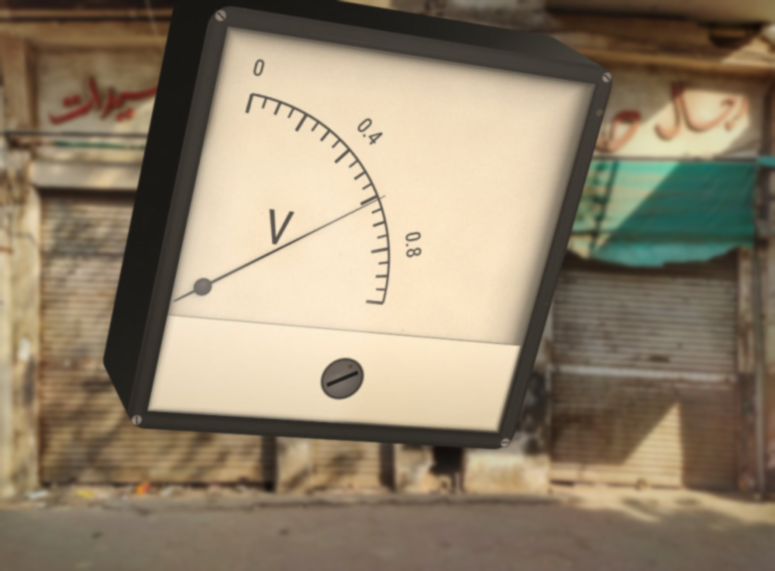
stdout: {"value": 0.6, "unit": "V"}
